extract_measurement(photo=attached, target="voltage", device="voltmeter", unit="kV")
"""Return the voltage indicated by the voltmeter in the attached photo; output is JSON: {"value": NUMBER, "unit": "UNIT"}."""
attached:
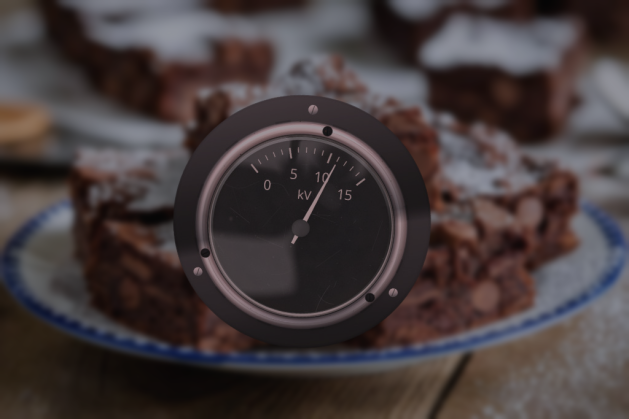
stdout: {"value": 11, "unit": "kV"}
